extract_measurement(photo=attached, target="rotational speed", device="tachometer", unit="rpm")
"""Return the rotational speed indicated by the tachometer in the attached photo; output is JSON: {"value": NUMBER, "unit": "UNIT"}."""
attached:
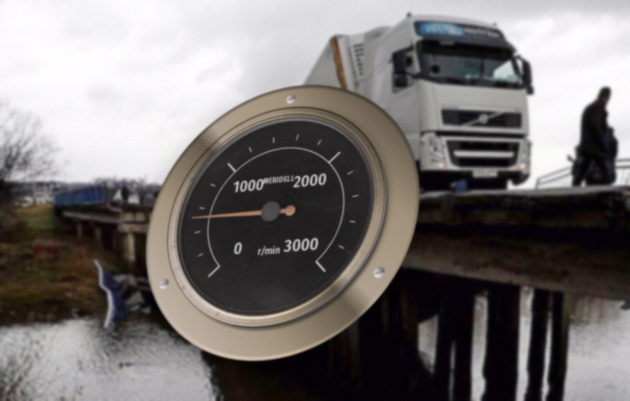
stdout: {"value": 500, "unit": "rpm"}
